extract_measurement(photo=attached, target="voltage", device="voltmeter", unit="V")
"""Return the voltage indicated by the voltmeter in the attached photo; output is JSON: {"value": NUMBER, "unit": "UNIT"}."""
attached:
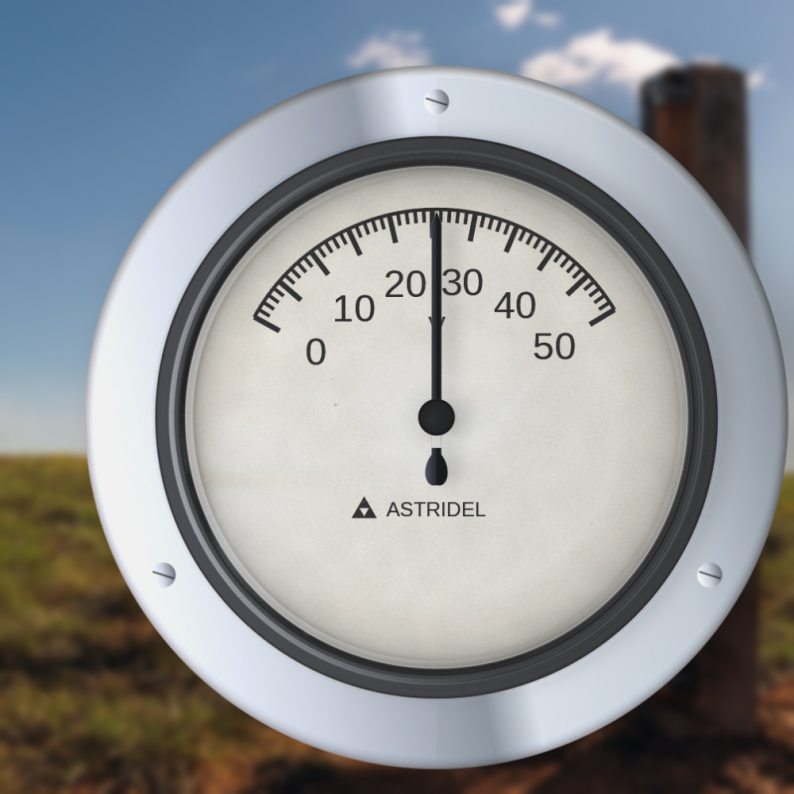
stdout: {"value": 25.5, "unit": "V"}
